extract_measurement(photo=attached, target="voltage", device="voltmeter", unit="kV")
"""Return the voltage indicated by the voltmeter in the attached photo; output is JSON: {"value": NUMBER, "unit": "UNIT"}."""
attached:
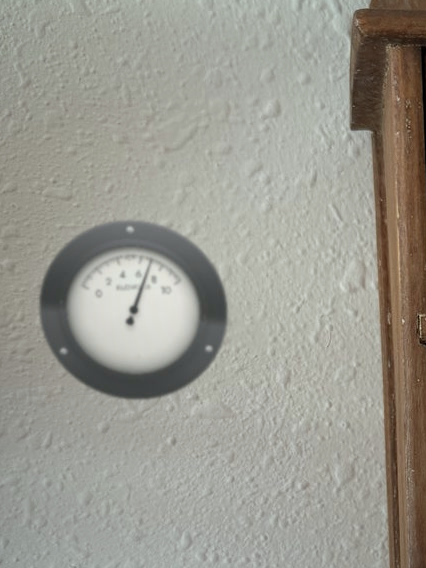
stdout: {"value": 7, "unit": "kV"}
